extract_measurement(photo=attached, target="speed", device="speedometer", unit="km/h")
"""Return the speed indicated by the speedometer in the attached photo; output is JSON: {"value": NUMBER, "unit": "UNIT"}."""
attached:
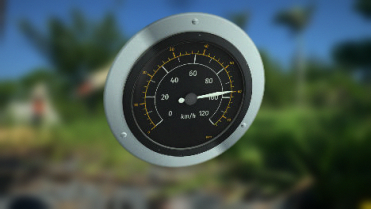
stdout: {"value": 95, "unit": "km/h"}
